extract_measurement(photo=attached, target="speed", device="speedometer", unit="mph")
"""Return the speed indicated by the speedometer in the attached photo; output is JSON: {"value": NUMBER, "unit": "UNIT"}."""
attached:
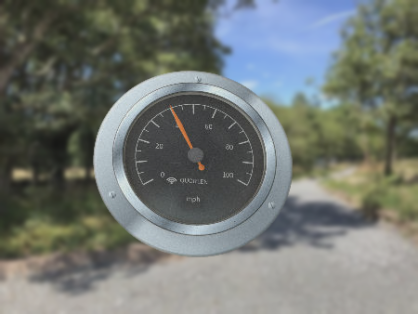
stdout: {"value": 40, "unit": "mph"}
